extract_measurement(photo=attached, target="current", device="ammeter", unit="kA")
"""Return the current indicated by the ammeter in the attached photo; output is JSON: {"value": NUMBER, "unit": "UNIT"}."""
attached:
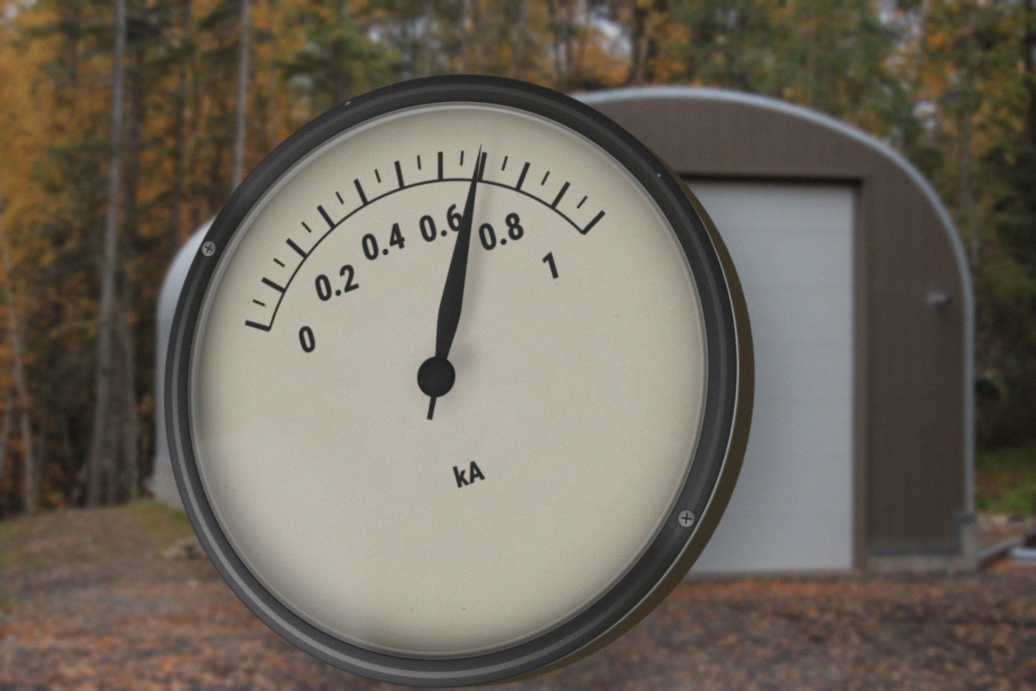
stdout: {"value": 0.7, "unit": "kA"}
